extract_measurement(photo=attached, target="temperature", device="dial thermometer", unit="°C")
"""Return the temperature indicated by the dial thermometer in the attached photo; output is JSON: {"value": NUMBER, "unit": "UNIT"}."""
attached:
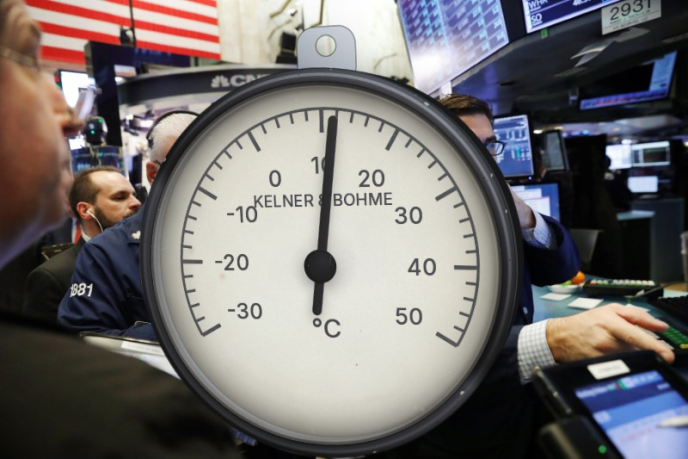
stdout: {"value": 12, "unit": "°C"}
